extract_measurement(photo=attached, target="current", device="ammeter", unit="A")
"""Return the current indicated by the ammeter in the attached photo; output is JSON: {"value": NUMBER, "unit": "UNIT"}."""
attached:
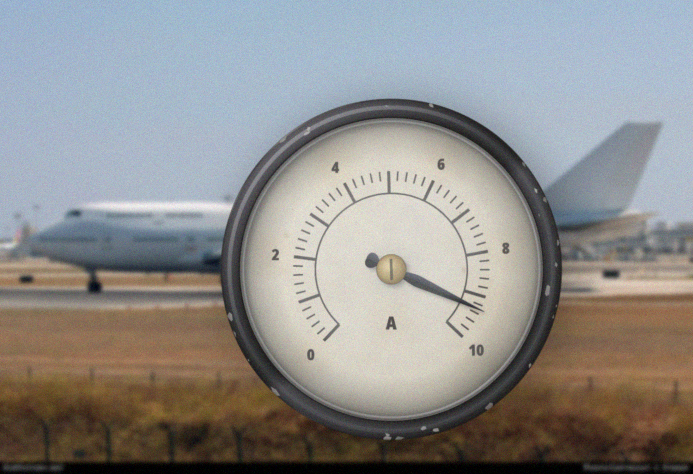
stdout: {"value": 9.3, "unit": "A"}
